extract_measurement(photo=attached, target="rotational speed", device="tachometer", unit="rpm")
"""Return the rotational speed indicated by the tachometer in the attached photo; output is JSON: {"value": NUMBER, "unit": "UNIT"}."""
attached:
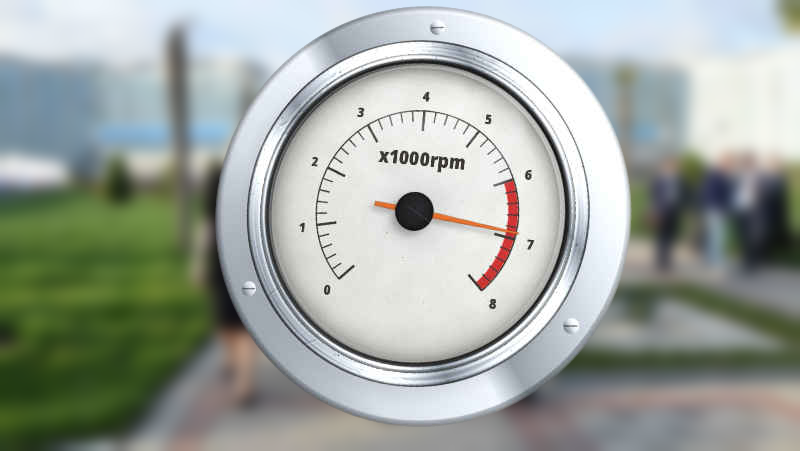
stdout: {"value": 6900, "unit": "rpm"}
